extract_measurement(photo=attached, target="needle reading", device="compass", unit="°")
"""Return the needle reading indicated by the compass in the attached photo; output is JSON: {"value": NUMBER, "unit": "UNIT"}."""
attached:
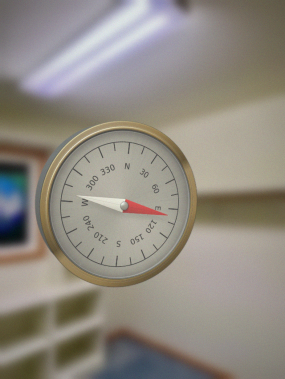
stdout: {"value": 97.5, "unit": "°"}
